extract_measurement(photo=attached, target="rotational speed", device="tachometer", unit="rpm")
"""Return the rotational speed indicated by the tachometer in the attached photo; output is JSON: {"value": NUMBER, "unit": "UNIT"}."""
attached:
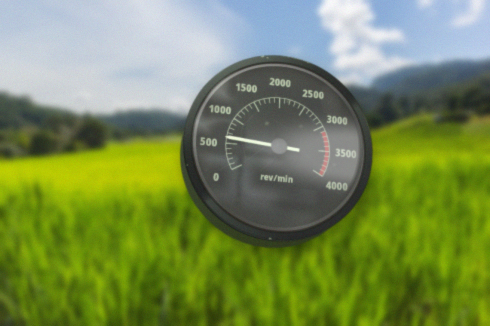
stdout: {"value": 600, "unit": "rpm"}
